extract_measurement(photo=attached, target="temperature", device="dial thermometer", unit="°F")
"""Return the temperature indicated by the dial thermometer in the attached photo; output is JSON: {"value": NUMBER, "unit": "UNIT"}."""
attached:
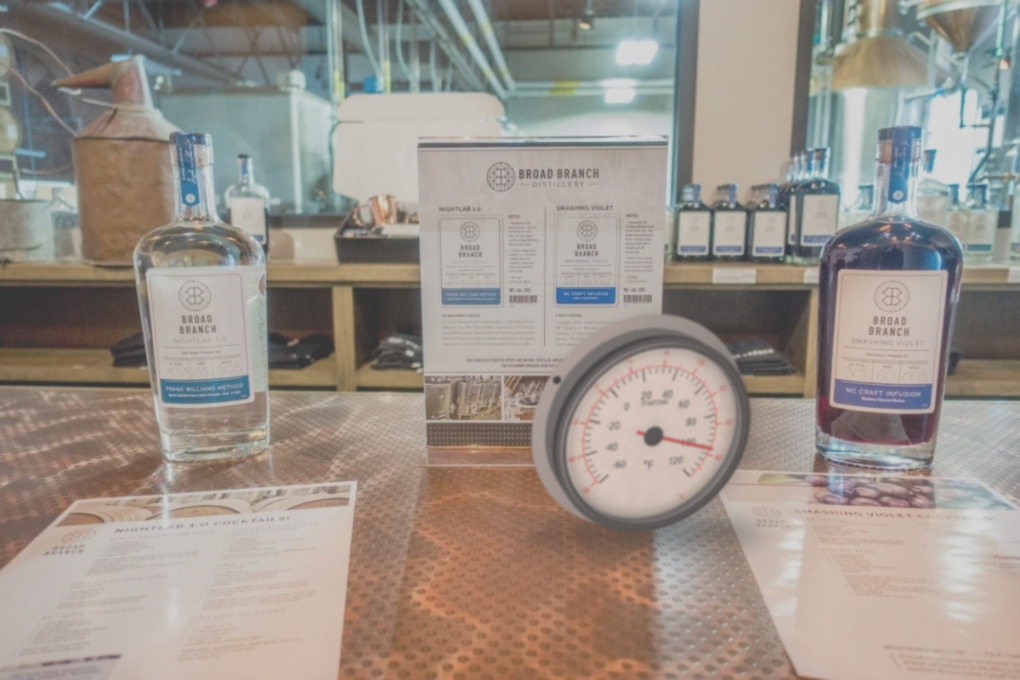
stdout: {"value": 100, "unit": "°F"}
